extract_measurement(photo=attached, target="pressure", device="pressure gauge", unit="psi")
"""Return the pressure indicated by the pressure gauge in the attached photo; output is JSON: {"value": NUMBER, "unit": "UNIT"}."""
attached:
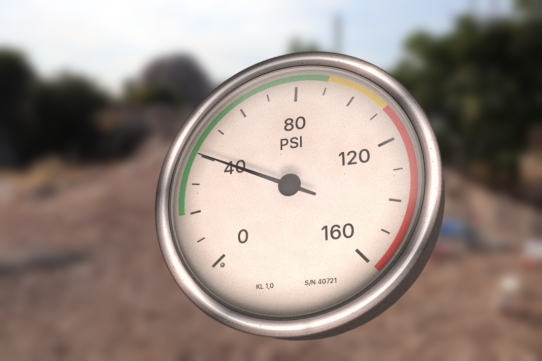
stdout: {"value": 40, "unit": "psi"}
